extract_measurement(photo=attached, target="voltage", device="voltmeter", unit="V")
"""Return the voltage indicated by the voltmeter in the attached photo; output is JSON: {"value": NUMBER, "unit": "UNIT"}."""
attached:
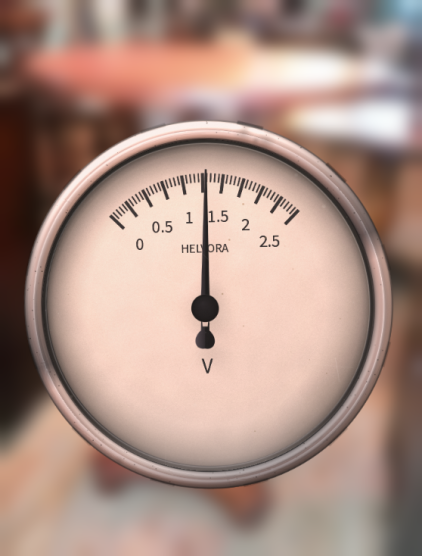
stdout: {"value": 1.3, "unit": "V"}
